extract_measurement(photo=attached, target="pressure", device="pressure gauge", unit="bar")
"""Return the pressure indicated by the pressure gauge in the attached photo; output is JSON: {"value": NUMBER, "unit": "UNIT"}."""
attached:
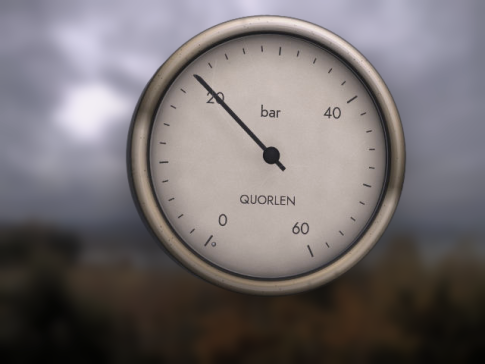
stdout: {"value": 20, "unit": "bar"}
